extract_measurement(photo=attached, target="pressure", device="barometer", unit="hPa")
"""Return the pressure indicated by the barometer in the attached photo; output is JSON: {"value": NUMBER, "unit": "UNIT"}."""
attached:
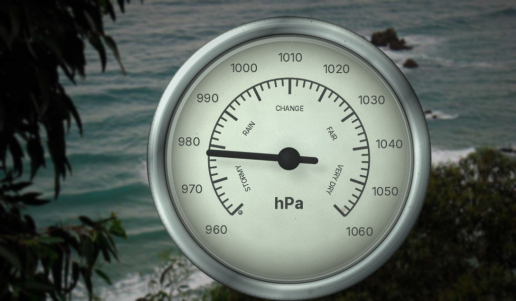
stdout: {"value": 978, "unit": "hPa"}
